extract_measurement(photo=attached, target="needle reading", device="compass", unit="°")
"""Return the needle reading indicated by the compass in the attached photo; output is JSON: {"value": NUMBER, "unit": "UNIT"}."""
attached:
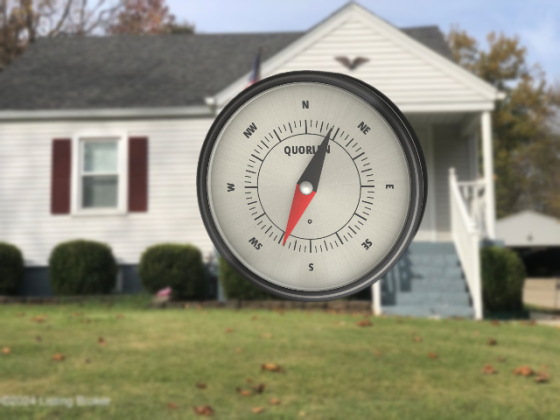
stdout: {"value": 205, "unit": "°"}
